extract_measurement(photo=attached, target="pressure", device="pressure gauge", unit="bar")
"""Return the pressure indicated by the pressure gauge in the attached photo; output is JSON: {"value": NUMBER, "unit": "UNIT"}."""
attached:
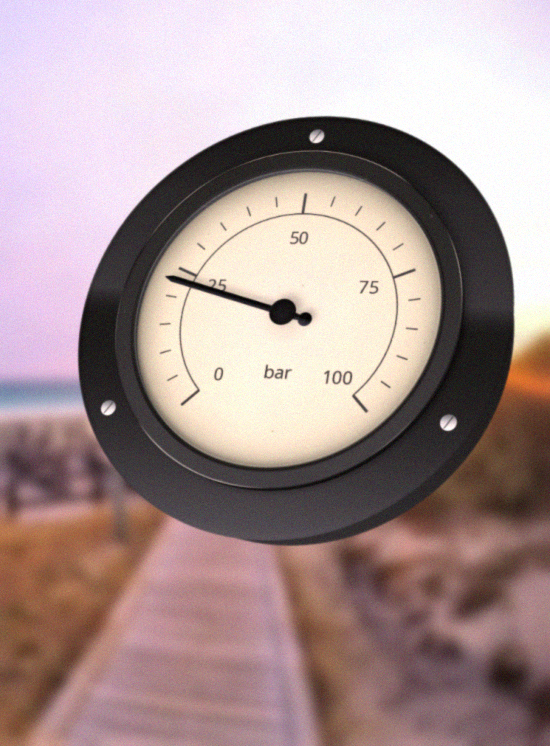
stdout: {"value": 22.5, "unit": "bar"}
